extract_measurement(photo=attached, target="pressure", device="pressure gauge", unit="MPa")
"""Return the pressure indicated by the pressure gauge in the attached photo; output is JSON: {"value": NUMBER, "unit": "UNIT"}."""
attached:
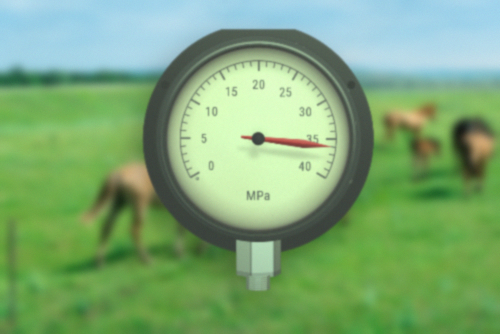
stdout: {"value": 36, "unit": "MPa"}
